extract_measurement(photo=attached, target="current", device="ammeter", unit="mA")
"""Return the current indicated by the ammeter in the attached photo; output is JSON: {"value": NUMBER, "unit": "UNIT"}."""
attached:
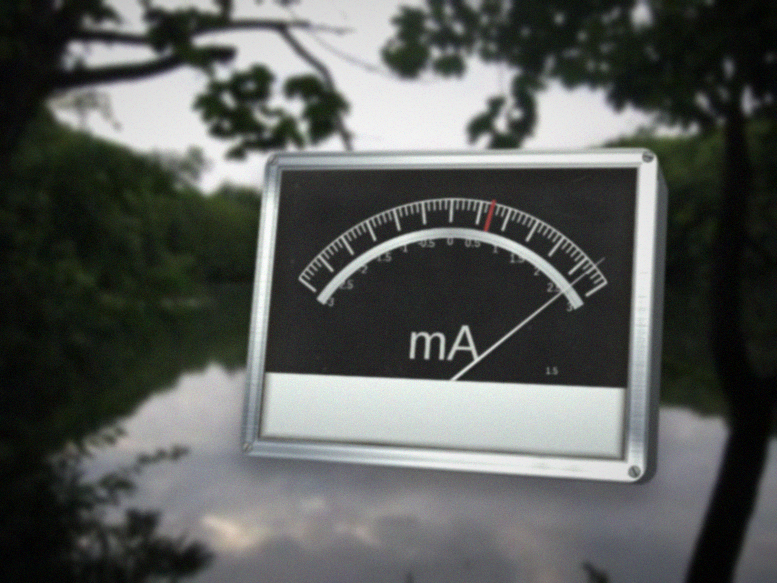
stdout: {"value": 2.7, "unit": "mA"}
